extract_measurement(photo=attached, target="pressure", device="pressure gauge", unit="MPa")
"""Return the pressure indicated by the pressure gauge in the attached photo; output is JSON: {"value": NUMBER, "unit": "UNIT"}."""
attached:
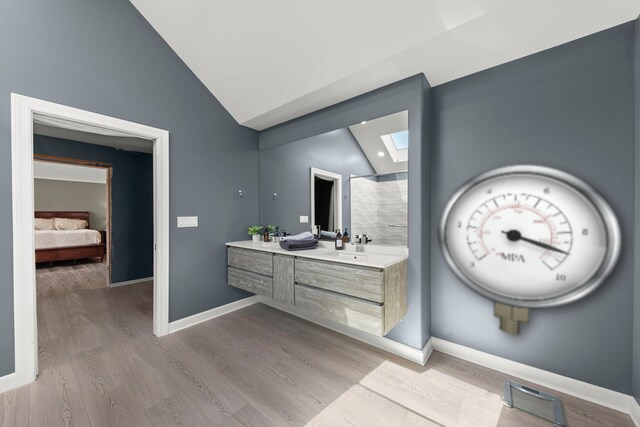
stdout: {"value": 9, "unit": "MPa"}
